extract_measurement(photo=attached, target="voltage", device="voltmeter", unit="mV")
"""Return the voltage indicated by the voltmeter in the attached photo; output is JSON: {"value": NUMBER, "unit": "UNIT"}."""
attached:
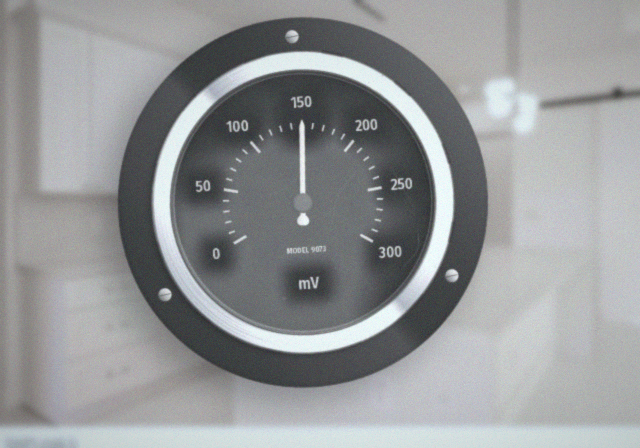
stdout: {"value": 150, "unit": "mV"}
